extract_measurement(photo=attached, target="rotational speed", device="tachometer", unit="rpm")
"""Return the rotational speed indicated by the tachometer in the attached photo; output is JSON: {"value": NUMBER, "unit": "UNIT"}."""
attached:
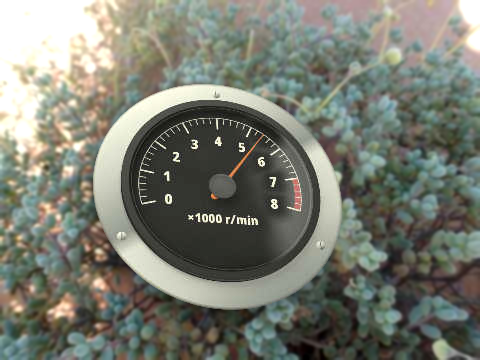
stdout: {"value": 5400, "unit": "rpm"}
